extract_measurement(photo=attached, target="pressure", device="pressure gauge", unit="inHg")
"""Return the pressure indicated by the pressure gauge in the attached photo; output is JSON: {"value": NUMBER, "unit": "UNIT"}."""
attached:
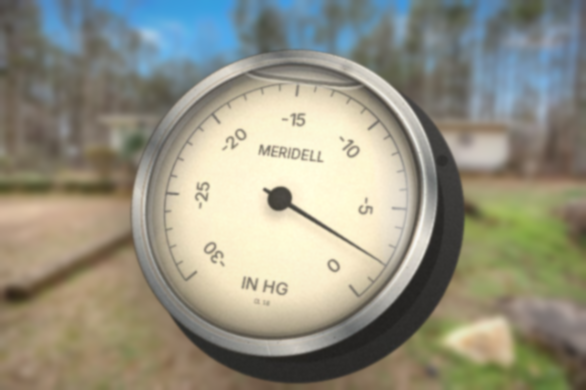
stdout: {"value": -2, "unit": "inHg"}
